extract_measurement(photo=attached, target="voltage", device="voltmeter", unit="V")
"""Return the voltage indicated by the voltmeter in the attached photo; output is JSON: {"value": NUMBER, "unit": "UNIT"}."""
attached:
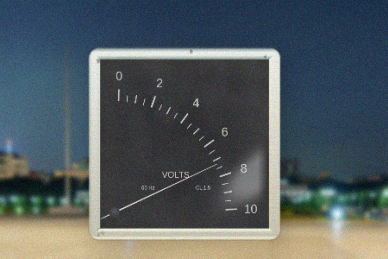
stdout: {"value": 7.25, "unit": "V"}
